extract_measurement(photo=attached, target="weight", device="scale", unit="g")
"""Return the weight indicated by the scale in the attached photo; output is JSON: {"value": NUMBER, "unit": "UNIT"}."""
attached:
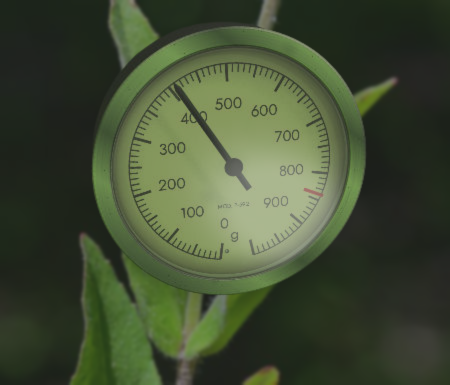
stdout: {"value": 410, "unit": "g"}
